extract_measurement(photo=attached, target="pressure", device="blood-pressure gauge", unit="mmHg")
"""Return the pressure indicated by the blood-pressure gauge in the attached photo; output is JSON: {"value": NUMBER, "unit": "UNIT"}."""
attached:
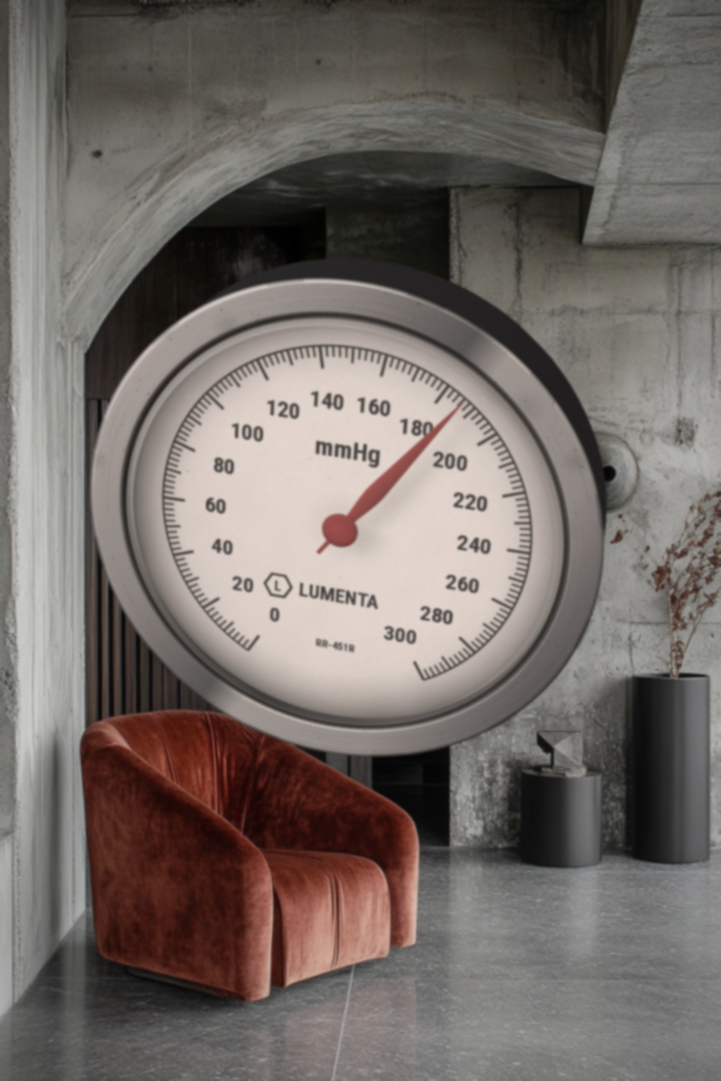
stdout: {"value": 186, "unit": "mmHg"}
